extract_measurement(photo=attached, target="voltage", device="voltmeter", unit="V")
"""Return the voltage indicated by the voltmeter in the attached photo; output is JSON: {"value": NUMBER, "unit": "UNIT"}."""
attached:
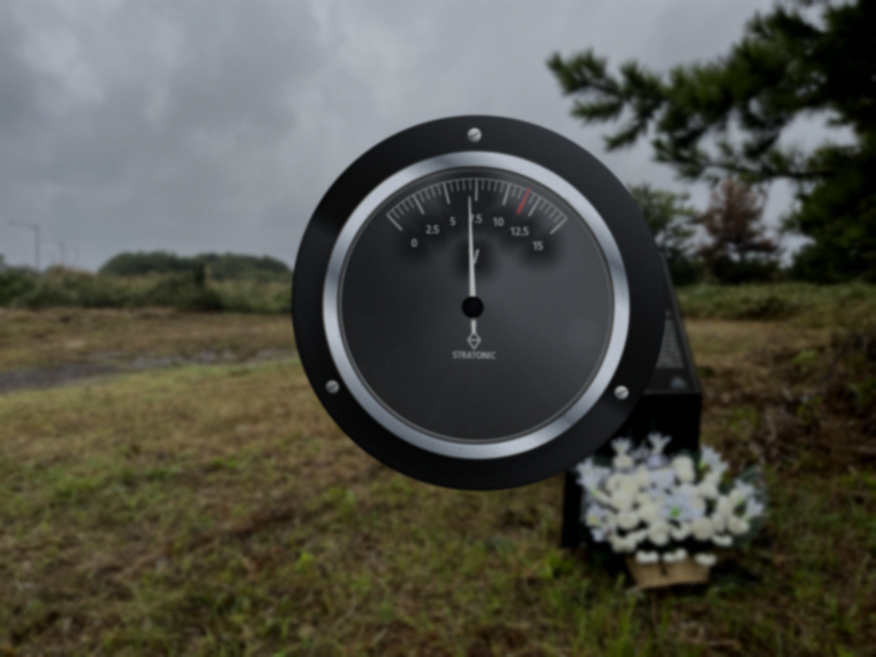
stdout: {"value": 7, "unit": "V"}
